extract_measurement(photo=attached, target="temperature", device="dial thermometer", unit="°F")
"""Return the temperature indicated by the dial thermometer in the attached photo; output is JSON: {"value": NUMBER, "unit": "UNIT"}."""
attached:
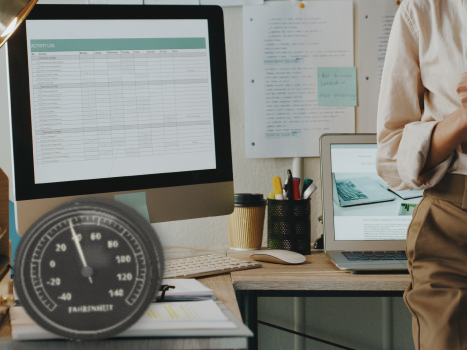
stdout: {"value": 40, "unit": "°F"}
